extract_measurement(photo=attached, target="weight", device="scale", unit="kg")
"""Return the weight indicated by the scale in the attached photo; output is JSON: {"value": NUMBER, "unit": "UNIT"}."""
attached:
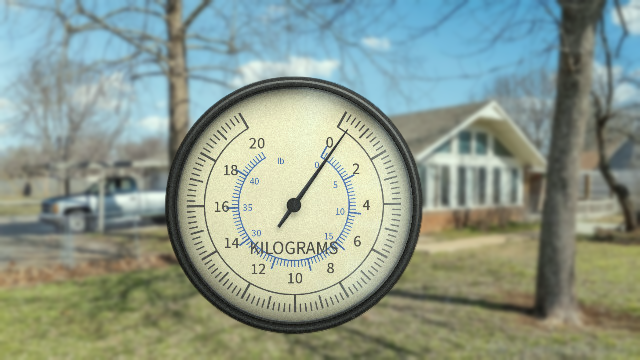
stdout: {"value": 0.4, "unit": "kg"}
